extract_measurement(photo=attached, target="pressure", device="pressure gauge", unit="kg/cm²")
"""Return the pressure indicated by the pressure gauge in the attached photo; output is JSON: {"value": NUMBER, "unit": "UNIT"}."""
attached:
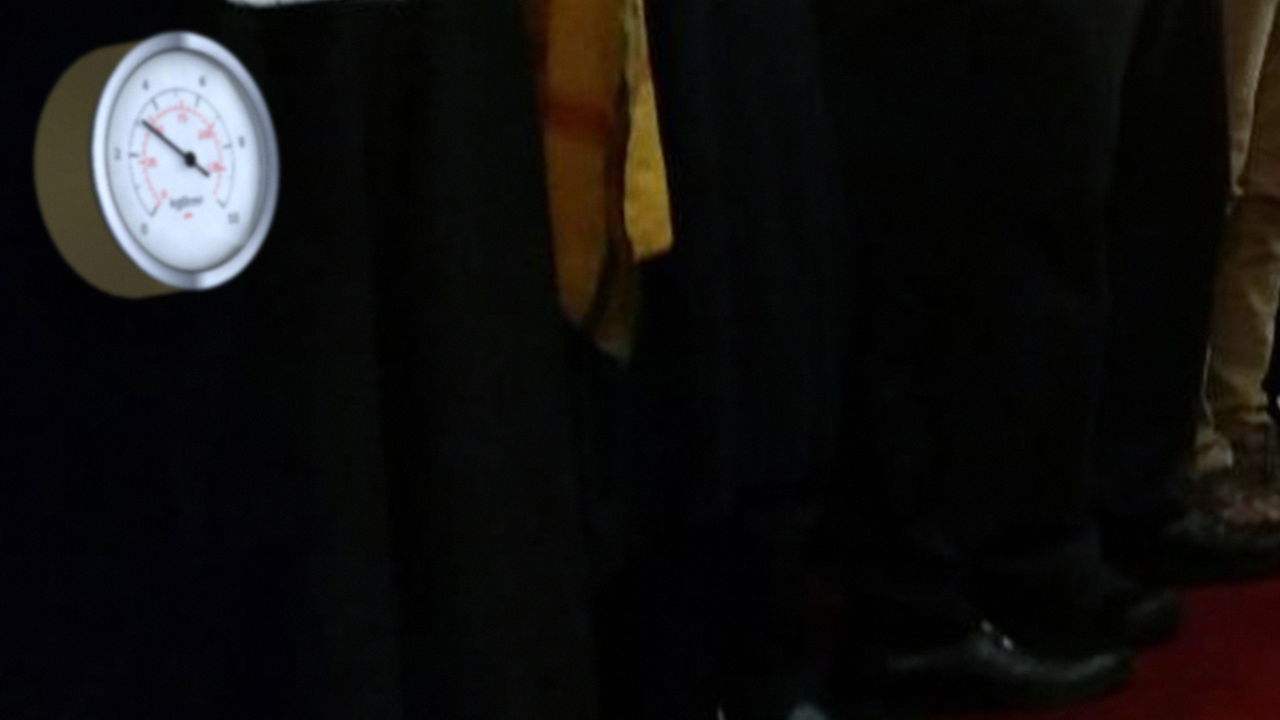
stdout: {"value": 3, "unit": "kg/cm²"}
